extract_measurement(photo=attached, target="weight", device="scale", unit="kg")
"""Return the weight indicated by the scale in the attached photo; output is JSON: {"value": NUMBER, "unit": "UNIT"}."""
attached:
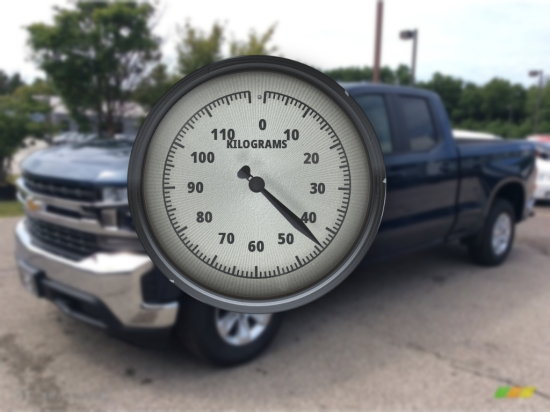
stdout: {"value": 44, "unit": "kg"}
